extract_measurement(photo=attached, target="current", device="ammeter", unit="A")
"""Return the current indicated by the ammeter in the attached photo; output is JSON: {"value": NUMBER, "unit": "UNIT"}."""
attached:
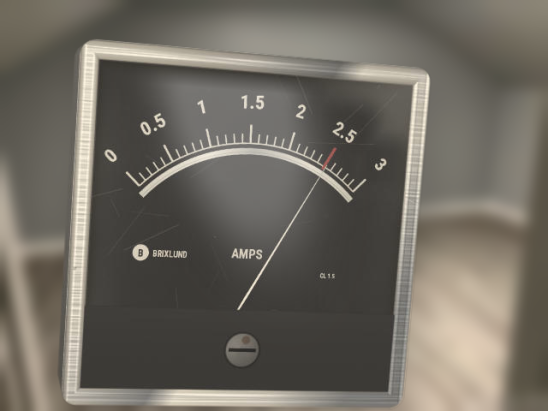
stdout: {"value": 2.5, "unit": "A"}
